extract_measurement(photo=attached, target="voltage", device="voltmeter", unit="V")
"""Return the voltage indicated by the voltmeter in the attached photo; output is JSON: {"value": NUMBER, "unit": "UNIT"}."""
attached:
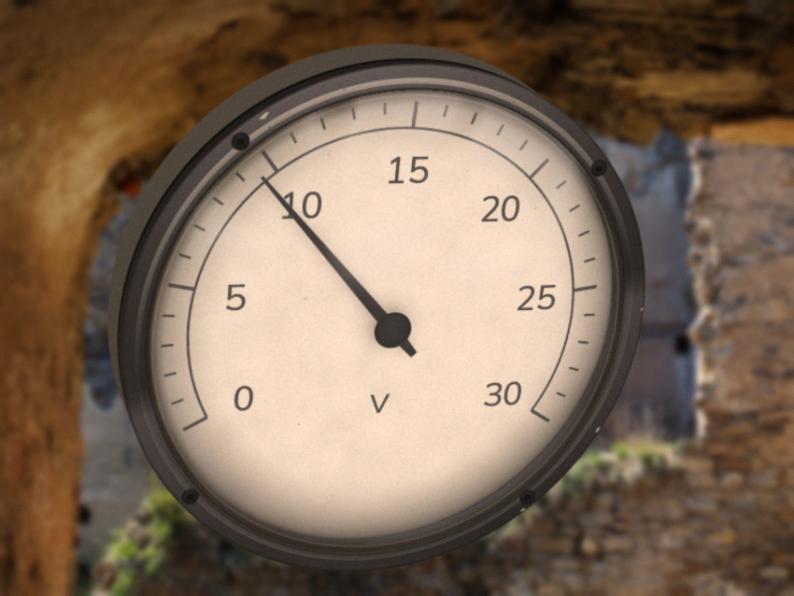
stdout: {"value": 9.5, "unit": "V"}
